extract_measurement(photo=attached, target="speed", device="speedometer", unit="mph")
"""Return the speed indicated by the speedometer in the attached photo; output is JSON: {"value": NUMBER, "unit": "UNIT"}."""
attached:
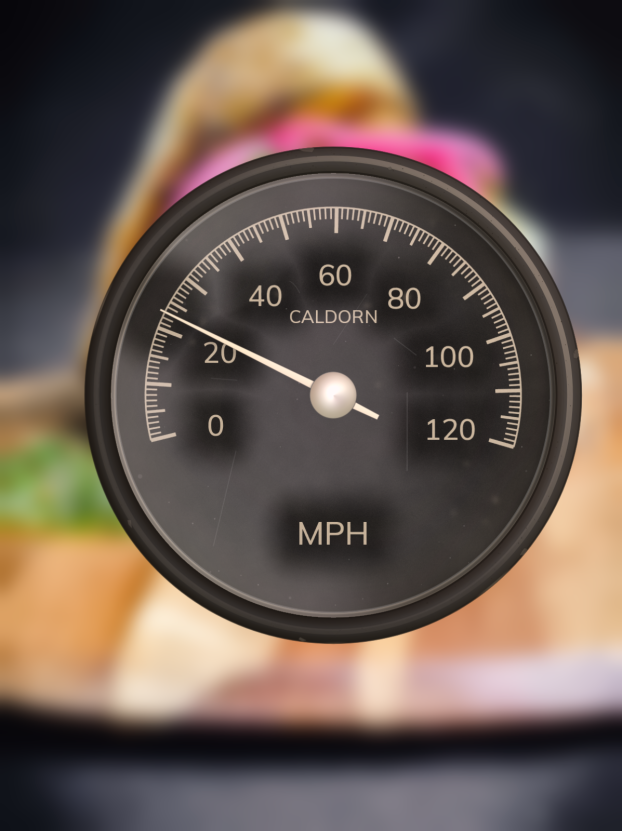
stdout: {"value": 23, "unit": "mph"}
